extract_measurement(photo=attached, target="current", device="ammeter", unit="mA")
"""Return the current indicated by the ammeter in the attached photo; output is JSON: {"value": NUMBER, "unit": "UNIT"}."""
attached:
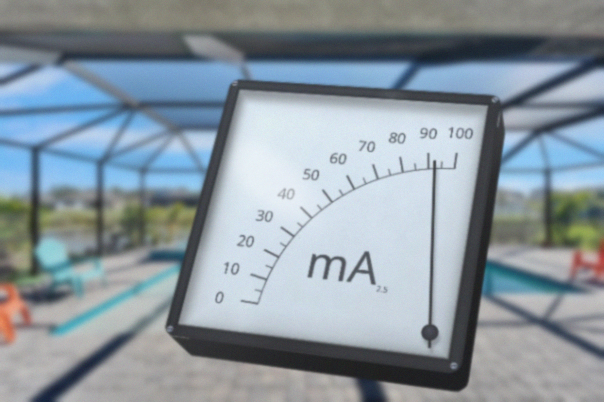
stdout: {"value": 92.5, "unit": "mA"}
